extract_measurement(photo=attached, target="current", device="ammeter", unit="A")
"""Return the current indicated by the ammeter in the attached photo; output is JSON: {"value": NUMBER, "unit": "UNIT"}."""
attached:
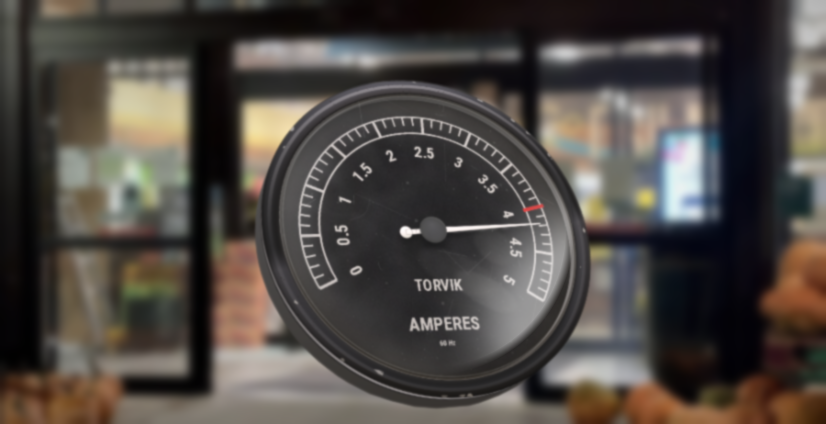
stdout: {"value": 4.2, "unit": "A"}
